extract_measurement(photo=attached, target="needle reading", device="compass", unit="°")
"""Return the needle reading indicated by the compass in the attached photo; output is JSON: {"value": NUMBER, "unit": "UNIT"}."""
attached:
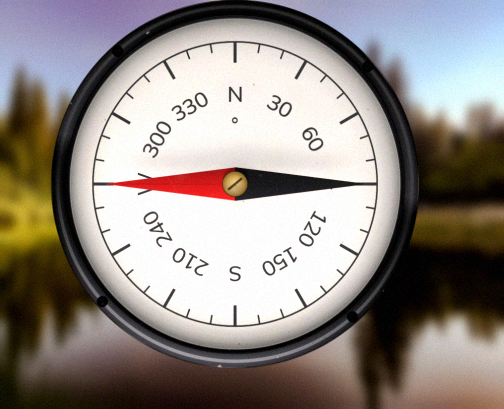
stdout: {"value": 270, "unit": "°"}
